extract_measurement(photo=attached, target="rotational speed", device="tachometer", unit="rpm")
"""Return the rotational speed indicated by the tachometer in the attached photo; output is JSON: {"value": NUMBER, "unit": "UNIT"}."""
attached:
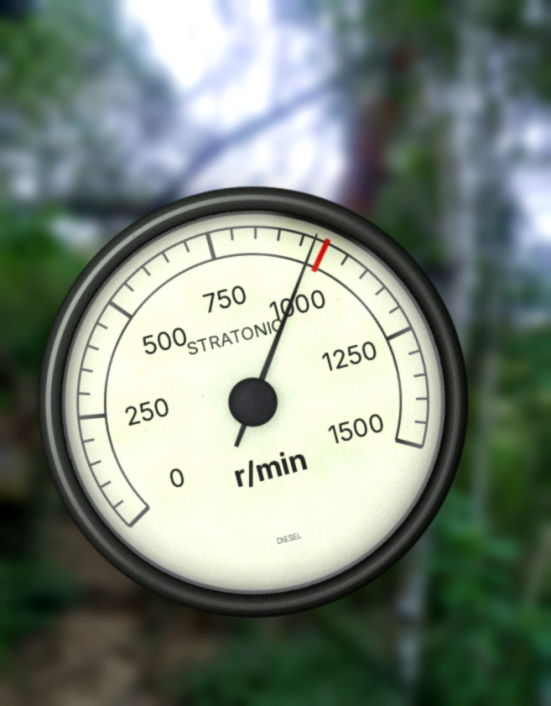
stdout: {"value": 975, "unit": "rpm"}
